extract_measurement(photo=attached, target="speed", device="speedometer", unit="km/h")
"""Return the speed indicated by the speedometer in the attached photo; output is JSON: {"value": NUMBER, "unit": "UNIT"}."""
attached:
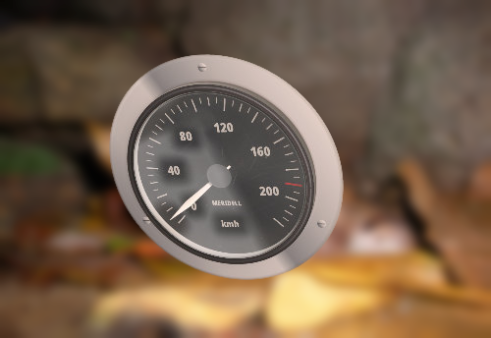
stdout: {"value": 5, "unit": "km/h"}
